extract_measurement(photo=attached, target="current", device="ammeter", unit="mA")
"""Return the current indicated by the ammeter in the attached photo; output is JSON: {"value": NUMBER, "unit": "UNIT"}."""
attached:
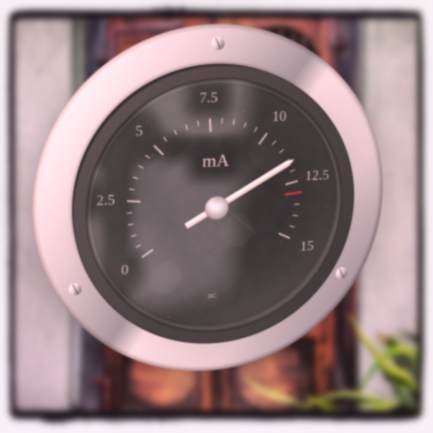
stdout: {"value": 11.5, "unit": "mA"}
